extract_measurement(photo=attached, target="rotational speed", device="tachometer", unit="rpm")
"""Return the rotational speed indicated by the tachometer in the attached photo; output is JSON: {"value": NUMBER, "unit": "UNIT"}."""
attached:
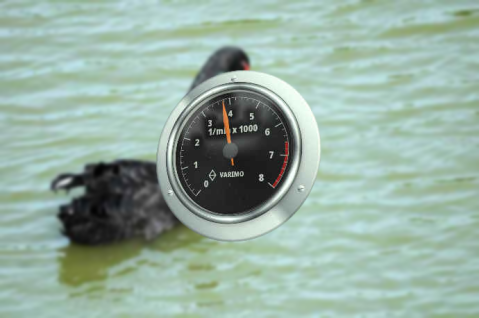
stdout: {"value": 3800, "unit": "rpm"}
